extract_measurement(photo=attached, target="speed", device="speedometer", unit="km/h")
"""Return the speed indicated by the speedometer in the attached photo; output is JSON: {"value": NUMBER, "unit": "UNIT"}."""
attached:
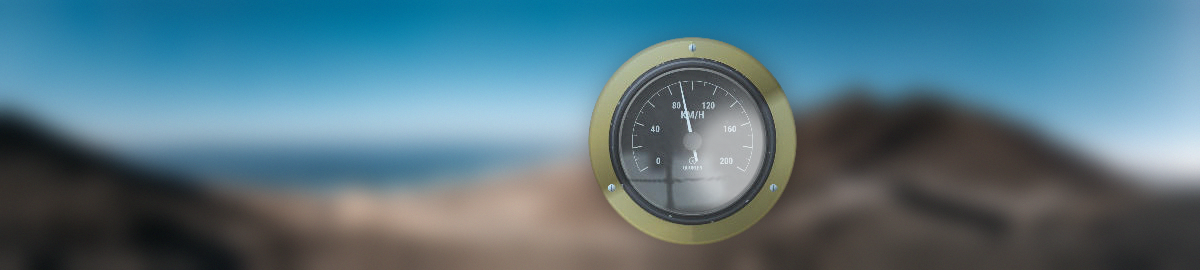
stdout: {"value": 90, "unit": "km/h"}
